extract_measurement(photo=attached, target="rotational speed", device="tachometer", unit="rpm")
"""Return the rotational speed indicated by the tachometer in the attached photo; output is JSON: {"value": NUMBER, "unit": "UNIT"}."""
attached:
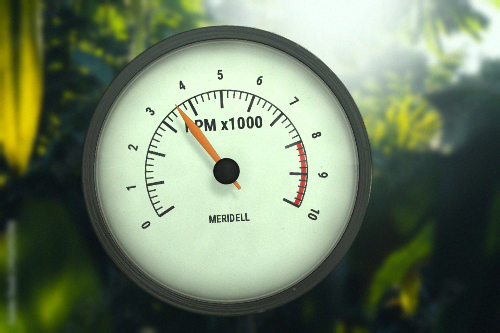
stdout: {"value": 3600, "unit": "rpm"}
